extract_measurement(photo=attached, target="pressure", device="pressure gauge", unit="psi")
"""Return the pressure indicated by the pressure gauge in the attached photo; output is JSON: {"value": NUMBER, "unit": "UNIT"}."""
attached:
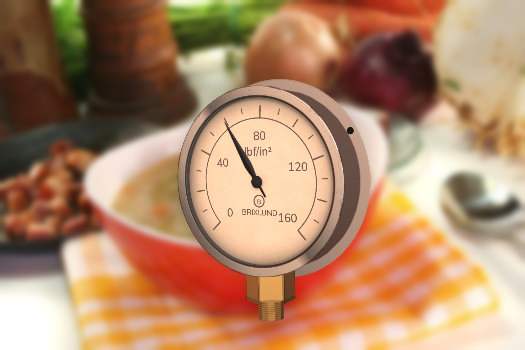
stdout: {"value": 60, "unit": "psi"}
